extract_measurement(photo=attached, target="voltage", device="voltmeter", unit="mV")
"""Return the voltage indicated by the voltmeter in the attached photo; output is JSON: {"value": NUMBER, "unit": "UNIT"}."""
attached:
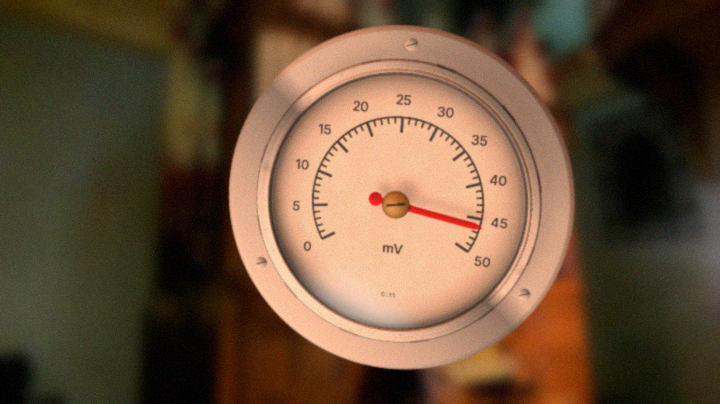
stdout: {"value": 46, "unit": "mV"}
